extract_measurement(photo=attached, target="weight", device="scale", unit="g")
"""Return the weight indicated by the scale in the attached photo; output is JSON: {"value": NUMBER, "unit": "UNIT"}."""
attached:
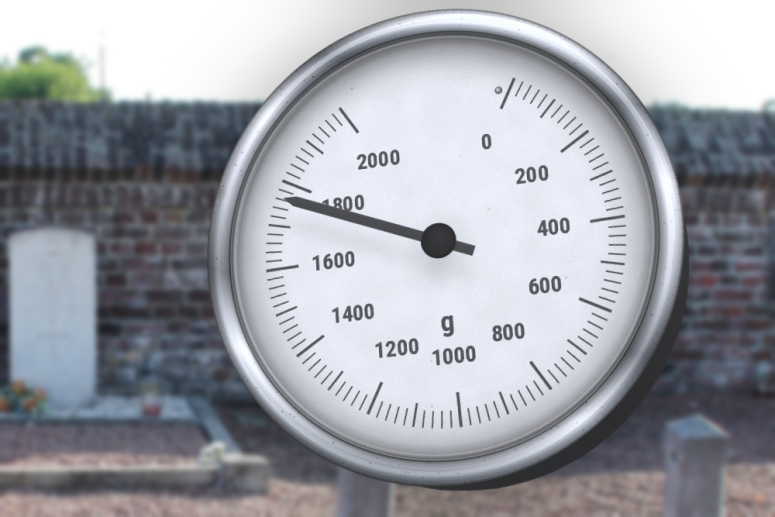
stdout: {"value": 1760, "unit": "g"}
